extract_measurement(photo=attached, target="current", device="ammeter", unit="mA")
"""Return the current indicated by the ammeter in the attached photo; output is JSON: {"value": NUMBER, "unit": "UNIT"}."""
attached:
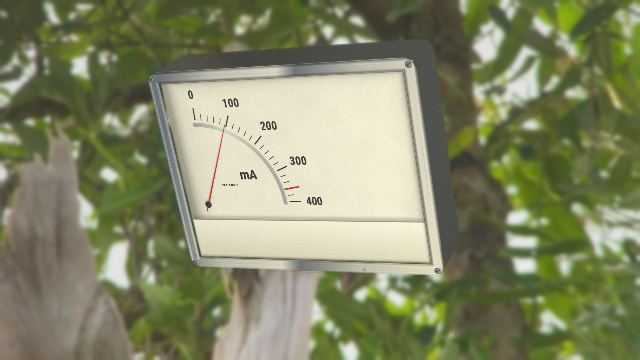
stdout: {"value": 100, "unit": "mA"}
